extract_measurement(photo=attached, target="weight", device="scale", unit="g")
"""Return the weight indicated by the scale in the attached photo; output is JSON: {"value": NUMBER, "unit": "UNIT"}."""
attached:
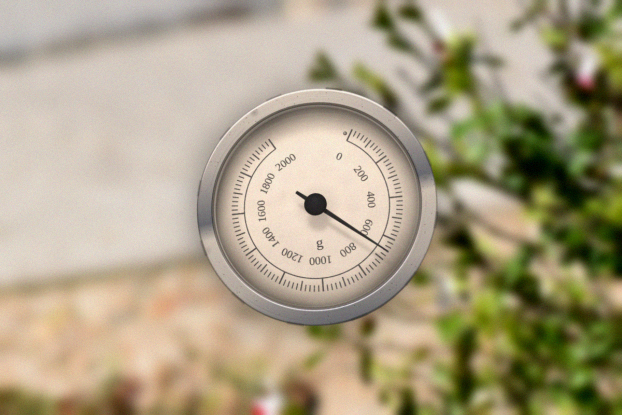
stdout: {"value": 660, "unit": "g"}
